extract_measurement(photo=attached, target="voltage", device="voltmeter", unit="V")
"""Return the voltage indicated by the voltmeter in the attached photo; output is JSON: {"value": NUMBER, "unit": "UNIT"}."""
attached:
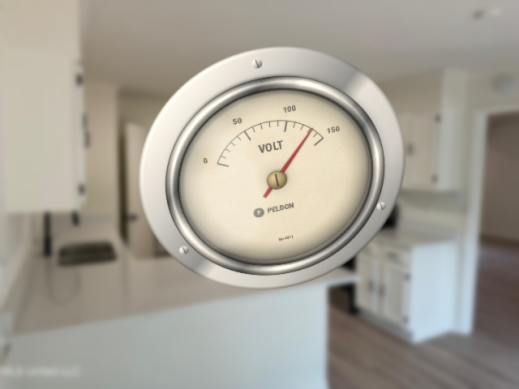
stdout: {"value": 130, "unit": "V"}
